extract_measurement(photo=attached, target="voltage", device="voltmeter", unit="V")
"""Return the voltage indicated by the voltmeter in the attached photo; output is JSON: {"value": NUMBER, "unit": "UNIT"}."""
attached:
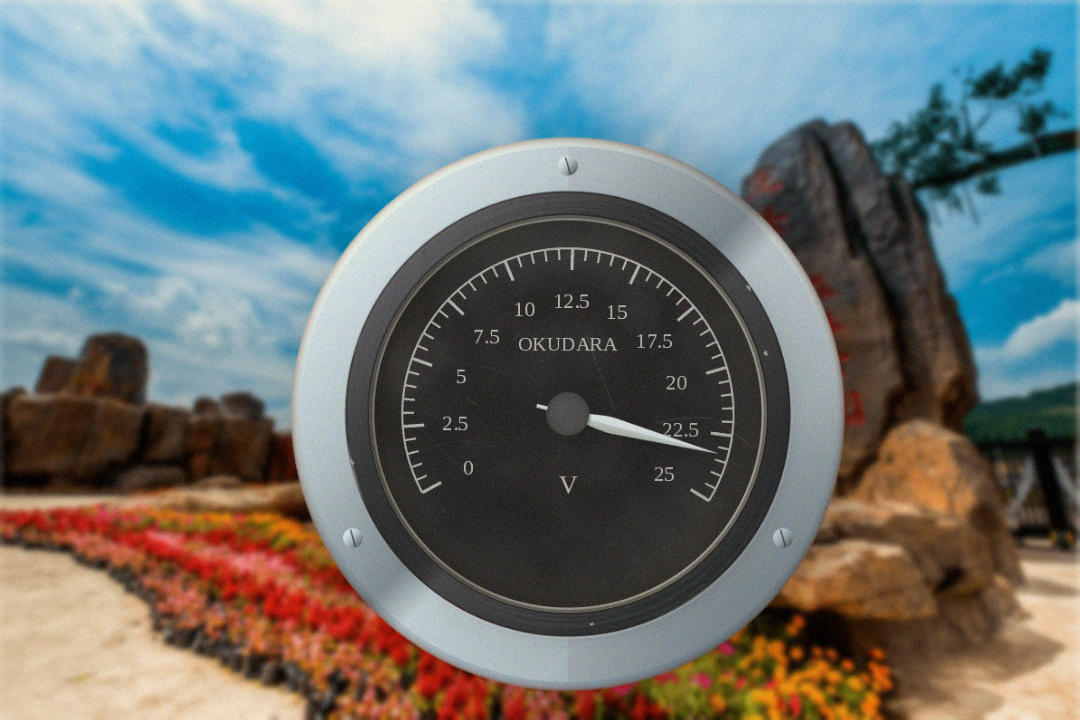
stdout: {"value": 23.25, "unit": "V"}
